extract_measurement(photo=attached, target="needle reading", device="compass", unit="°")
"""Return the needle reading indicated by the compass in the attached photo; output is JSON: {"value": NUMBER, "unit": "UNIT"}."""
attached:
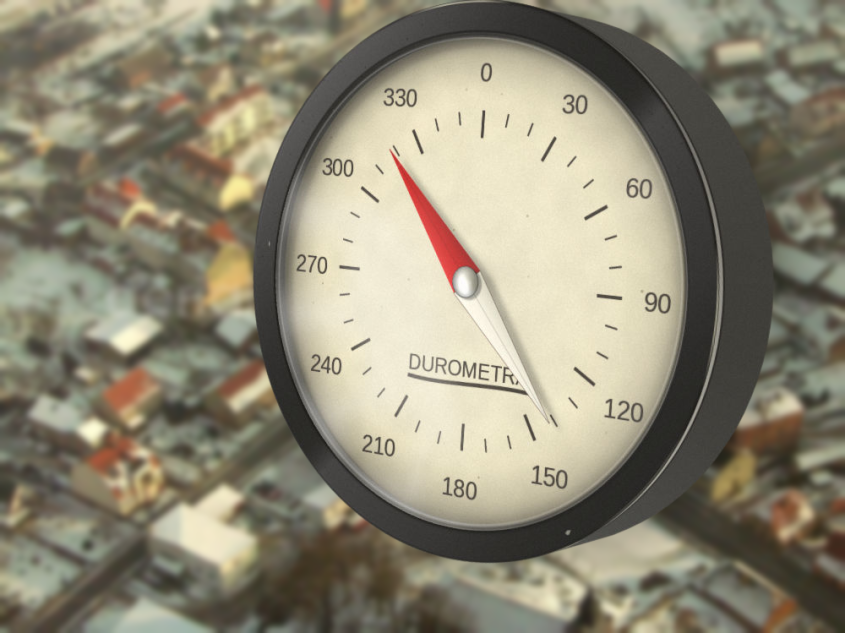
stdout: {"value": 320, "unit": "°"}
